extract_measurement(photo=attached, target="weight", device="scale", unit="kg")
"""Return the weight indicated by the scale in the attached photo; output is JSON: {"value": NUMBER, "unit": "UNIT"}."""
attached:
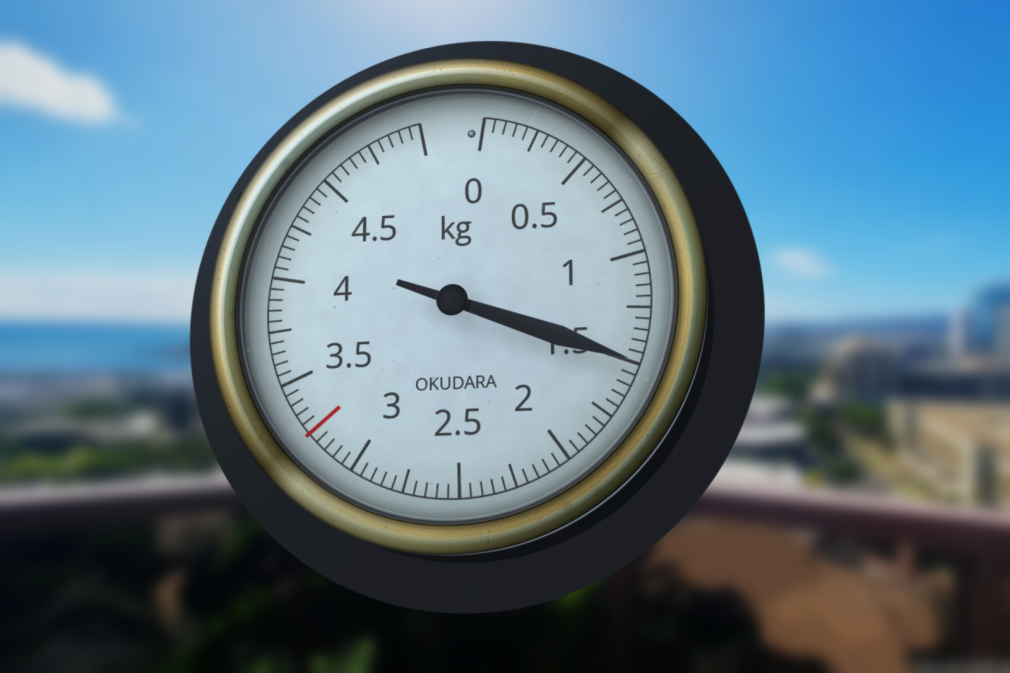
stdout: {"value": 1.5, "unit": "kg"}
